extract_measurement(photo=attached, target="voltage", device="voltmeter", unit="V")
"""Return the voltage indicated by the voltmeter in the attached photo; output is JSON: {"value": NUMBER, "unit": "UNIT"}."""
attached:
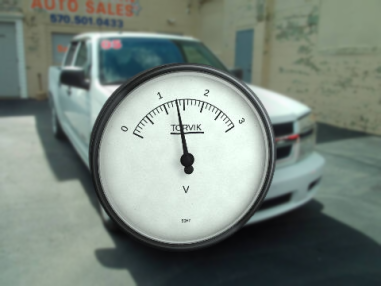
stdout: {"value": 1.3, "unit": "V"}
